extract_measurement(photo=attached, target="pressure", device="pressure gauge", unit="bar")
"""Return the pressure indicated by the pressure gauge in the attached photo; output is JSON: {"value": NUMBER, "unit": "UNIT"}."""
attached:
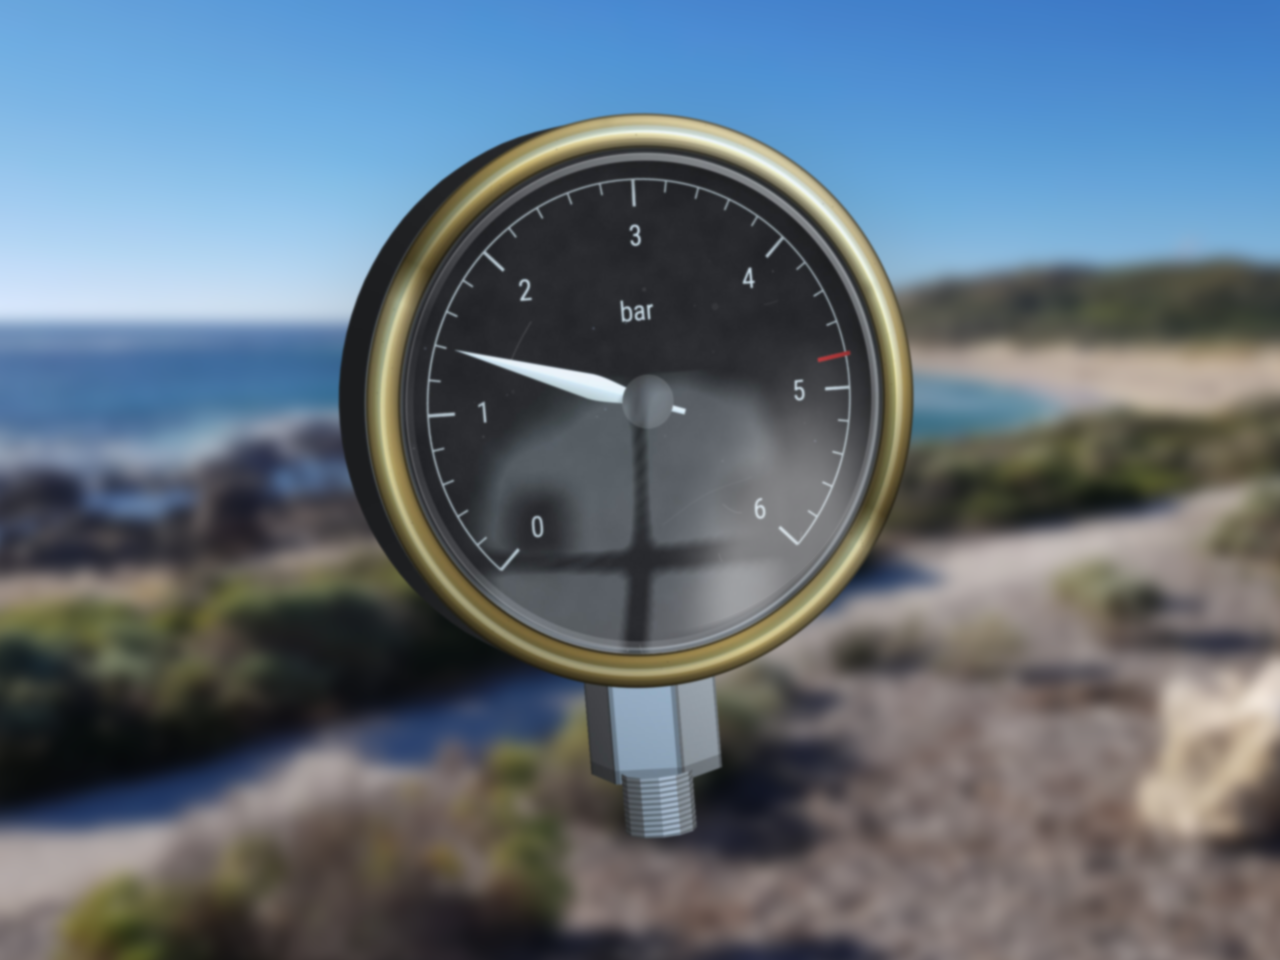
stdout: {"value": 1.4, "unit": "bar"}
